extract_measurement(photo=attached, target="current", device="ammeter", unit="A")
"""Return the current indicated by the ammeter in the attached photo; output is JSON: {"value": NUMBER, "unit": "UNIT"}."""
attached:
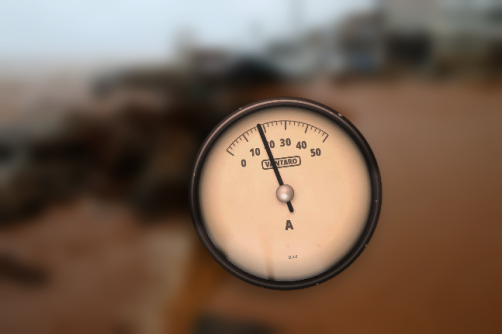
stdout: {"value": 18, "unit": "A"}
